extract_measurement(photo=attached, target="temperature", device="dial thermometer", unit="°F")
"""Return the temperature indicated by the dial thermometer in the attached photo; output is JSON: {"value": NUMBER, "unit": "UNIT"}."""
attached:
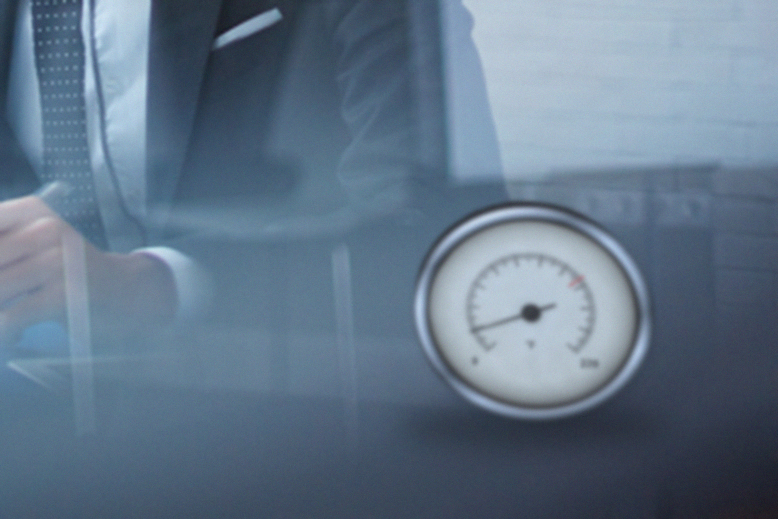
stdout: {"value": 20, "unit": "°F"}
